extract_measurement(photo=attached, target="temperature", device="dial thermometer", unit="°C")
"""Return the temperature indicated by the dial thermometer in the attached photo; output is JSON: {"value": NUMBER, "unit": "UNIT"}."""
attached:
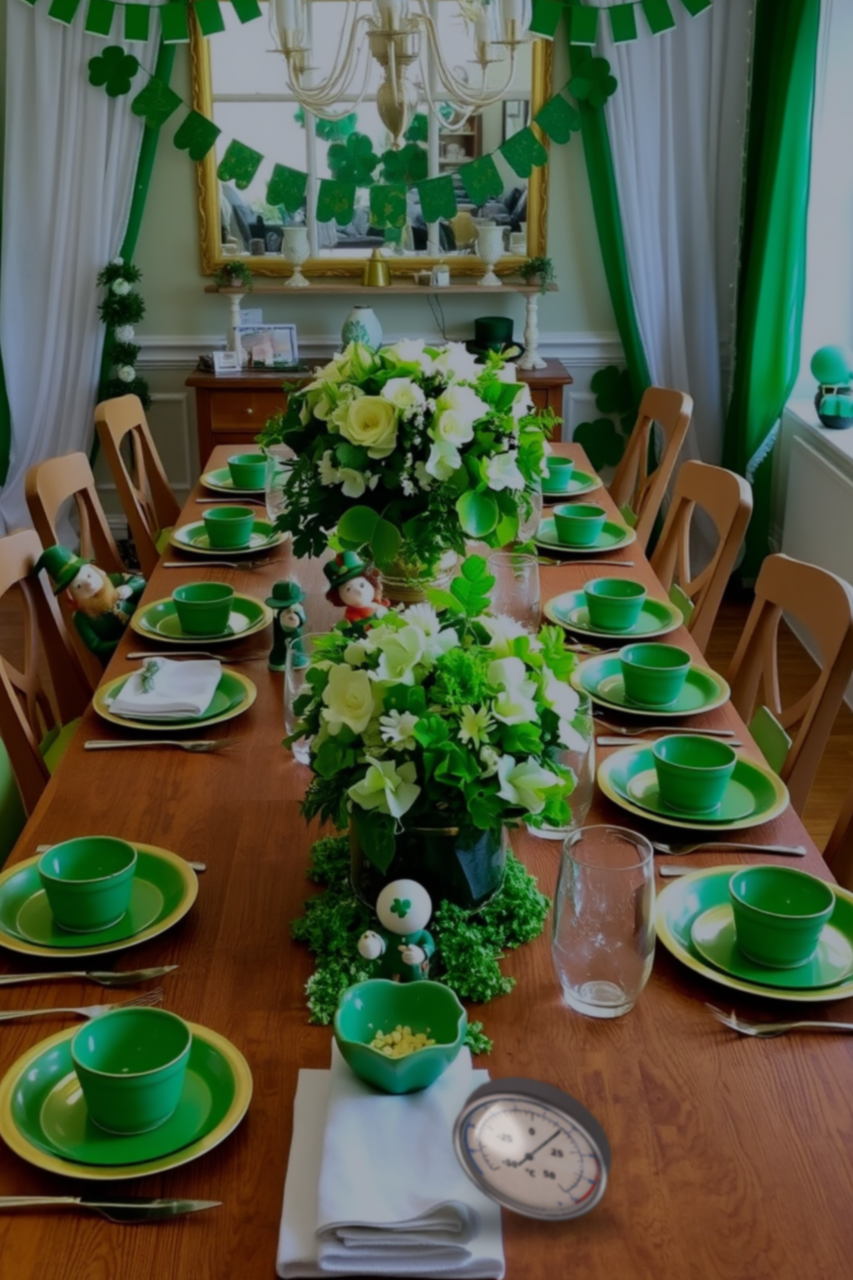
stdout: {"value": 12.5, "unit": "°C"}
